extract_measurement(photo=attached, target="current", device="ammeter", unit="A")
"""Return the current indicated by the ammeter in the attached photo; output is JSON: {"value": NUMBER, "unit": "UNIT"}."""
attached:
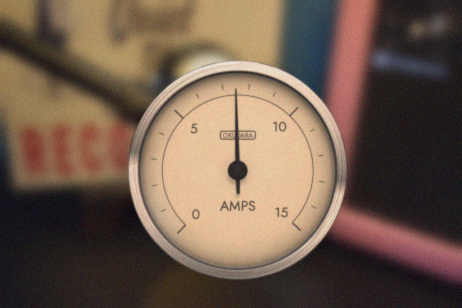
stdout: {"value": 7.5, "unit": "A"}
